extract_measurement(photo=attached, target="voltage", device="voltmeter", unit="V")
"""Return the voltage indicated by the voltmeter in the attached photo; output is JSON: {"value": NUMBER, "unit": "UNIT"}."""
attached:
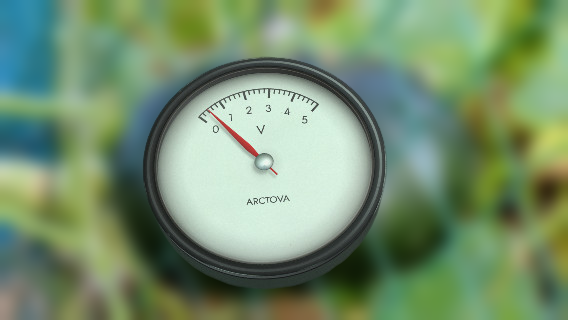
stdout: {"value": 0.4, "unit": "V"}
